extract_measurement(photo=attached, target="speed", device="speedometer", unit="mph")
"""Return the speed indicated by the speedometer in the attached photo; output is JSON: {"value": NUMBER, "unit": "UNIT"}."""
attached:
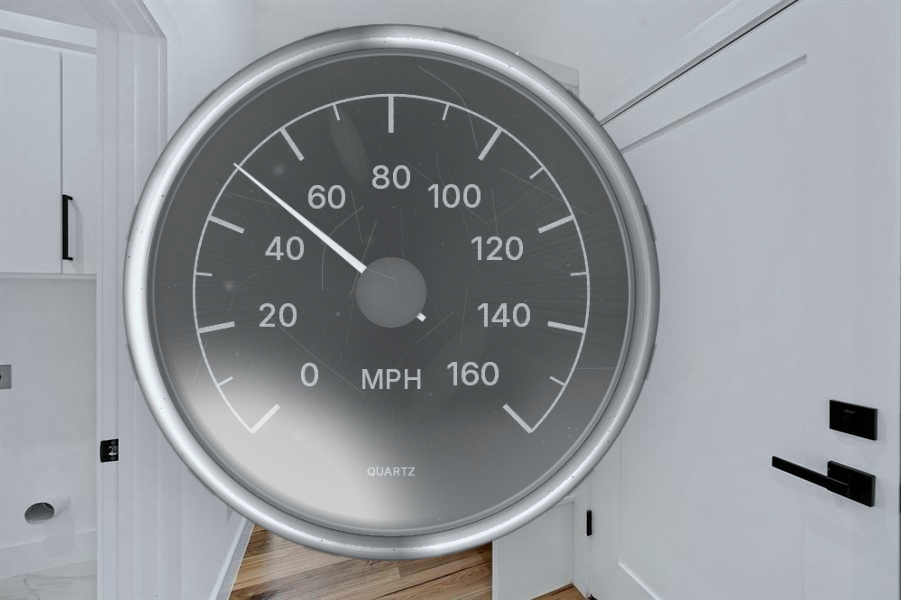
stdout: {"value": 50, "unit": "mph"}
